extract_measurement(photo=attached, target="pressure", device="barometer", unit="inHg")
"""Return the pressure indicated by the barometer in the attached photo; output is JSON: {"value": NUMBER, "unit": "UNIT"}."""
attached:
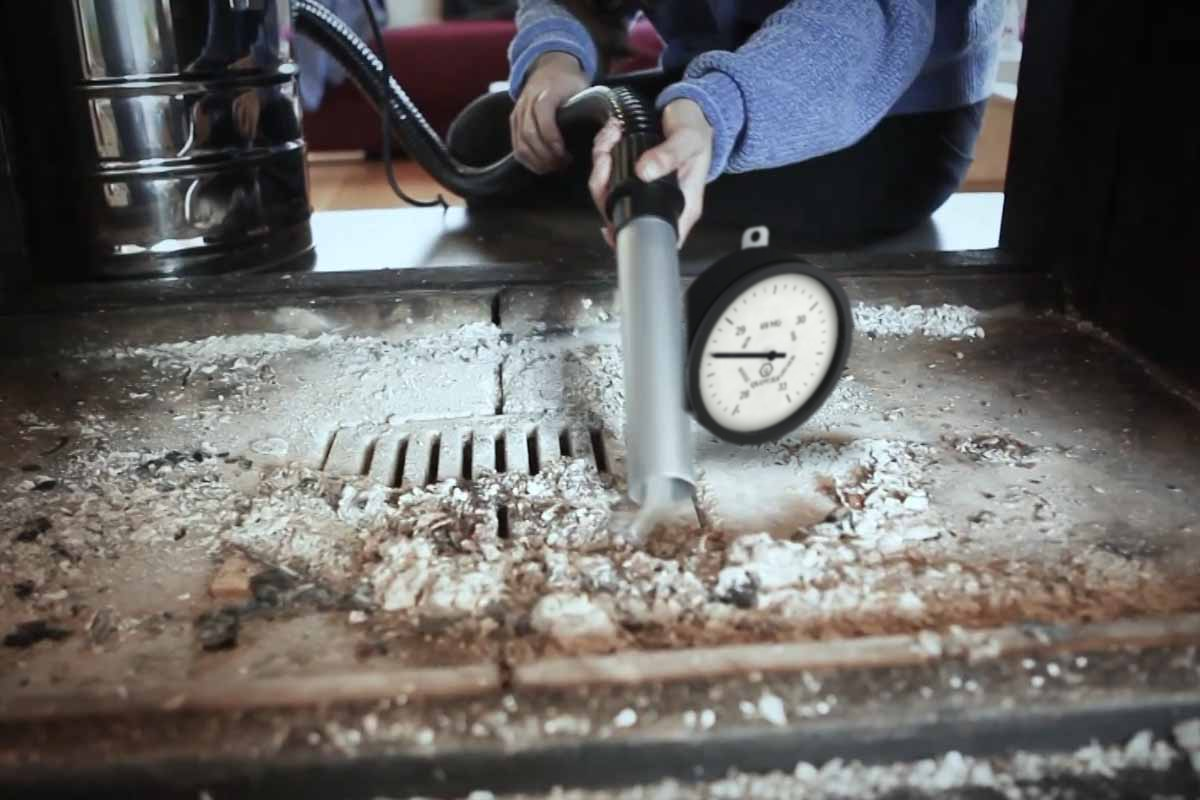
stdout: {"value": 28.7, "unit": "inHg"}
